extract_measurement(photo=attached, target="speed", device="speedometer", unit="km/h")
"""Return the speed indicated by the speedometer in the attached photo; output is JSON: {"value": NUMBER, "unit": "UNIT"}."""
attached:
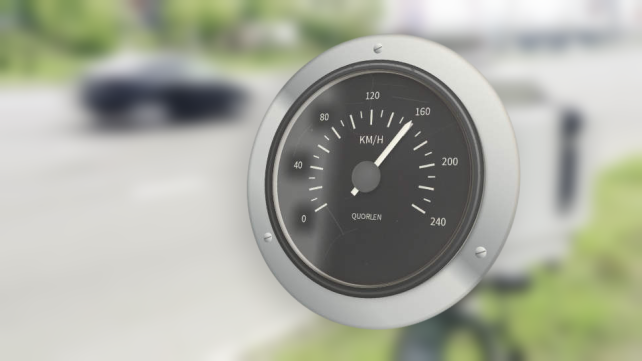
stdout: {"value": 160, "unit": "km/h"}
